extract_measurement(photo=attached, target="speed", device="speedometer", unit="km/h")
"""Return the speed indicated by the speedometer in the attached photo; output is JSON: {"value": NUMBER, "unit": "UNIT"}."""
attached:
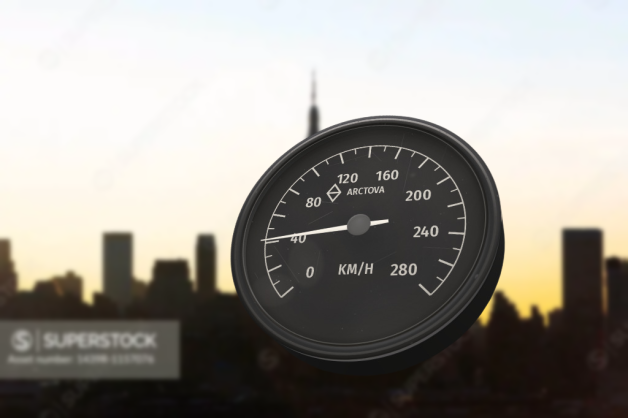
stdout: {"value": 40, "unit": "km/h"}
